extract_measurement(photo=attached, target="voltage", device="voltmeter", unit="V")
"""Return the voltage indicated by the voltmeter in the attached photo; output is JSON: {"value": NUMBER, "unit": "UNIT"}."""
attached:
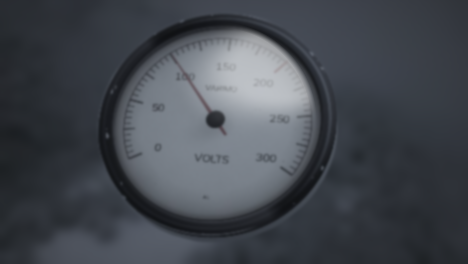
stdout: {"value": 100, "unit": "V"}
